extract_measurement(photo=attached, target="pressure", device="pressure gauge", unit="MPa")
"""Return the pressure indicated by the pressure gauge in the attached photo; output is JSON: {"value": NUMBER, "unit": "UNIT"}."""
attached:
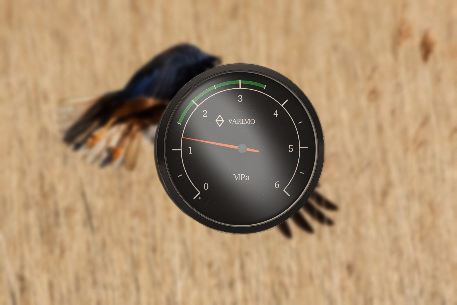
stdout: {"value": 1.25, "unit": "MPa"}
